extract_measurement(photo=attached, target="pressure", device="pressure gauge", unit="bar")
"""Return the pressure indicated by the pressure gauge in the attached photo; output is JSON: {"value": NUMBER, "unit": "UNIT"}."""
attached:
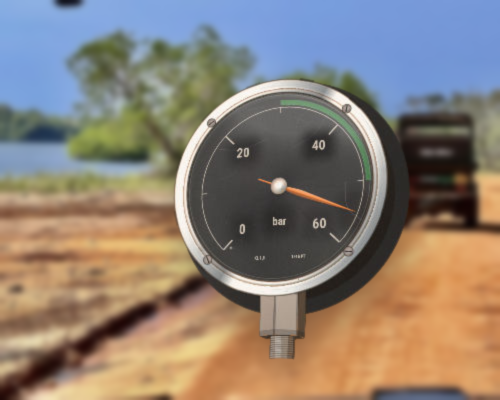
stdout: {"value": 55, "unit": "bar"}
